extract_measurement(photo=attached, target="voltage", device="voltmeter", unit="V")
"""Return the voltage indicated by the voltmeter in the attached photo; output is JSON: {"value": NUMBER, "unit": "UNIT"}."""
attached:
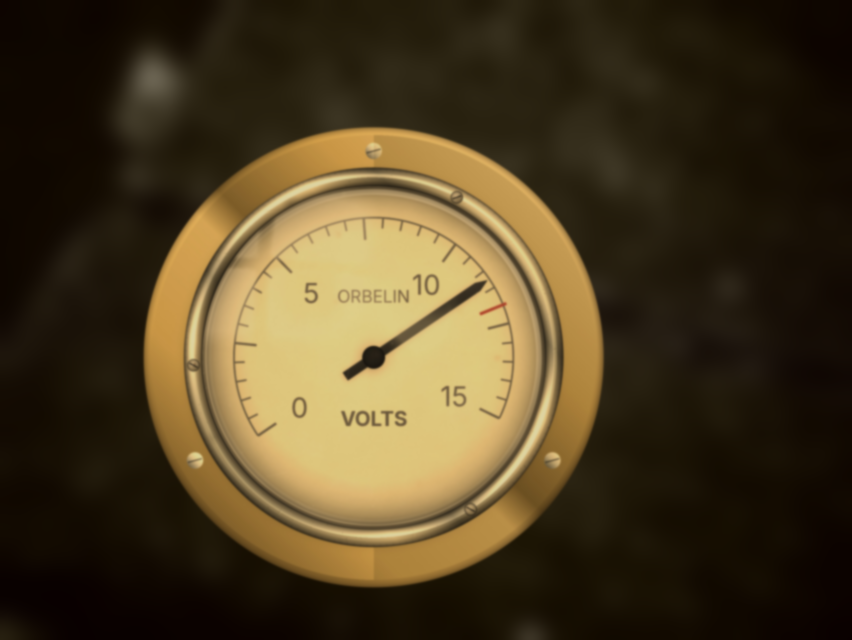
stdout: {"value": 11.25, "unit": "V"}
